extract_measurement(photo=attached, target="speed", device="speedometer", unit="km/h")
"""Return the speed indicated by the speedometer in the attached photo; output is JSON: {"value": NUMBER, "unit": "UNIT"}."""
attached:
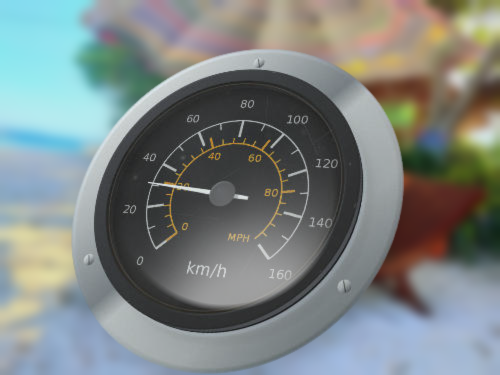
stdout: {"value": 30, "unit": "km/h"}
